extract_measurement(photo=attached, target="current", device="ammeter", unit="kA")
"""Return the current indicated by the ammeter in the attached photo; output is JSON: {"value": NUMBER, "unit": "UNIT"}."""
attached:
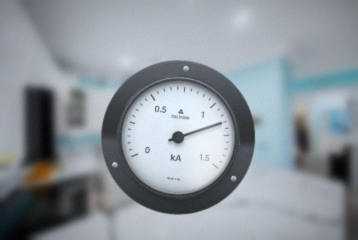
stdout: {"value": 1.15, "unit": "kA"}
